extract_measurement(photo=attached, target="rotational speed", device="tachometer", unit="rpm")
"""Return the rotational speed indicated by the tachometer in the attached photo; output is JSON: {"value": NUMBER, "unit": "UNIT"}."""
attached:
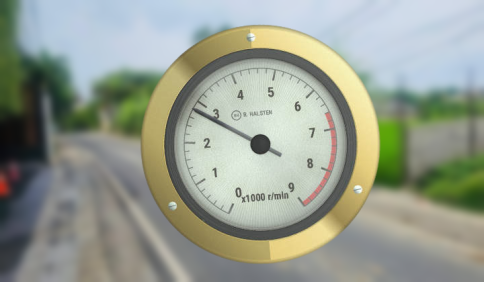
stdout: {"value": 2800, "unit": "rpm"}
